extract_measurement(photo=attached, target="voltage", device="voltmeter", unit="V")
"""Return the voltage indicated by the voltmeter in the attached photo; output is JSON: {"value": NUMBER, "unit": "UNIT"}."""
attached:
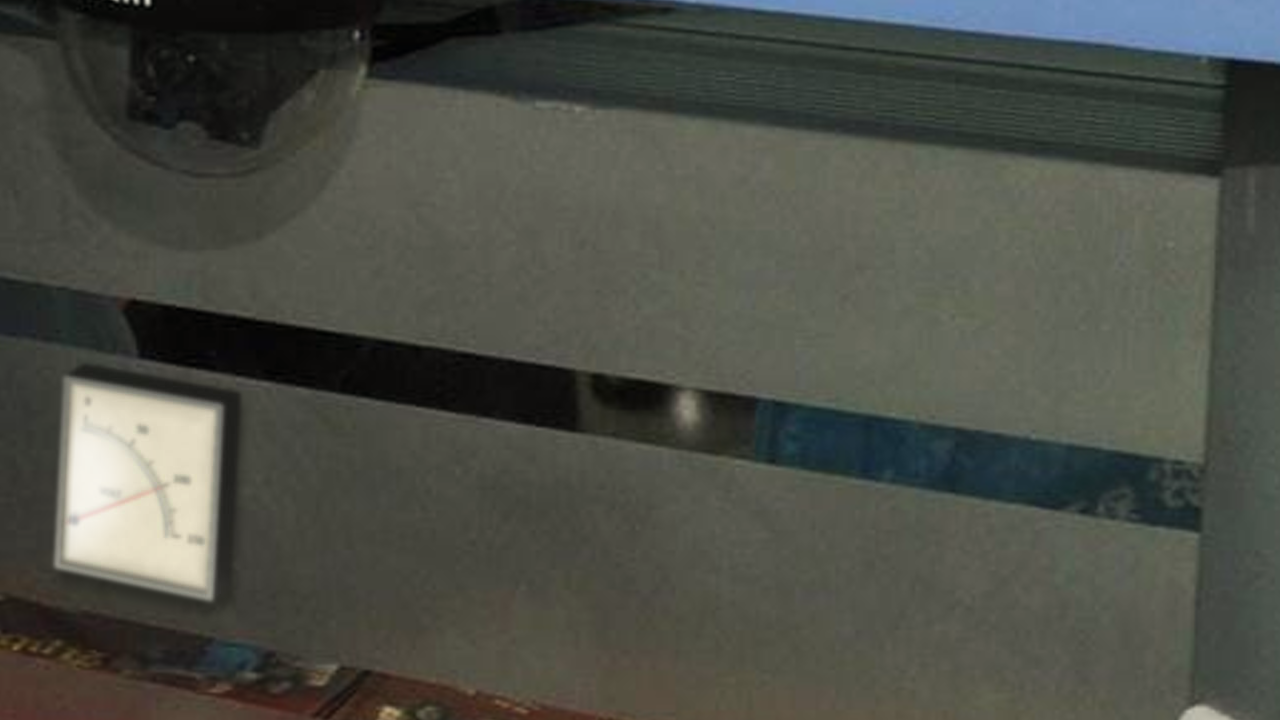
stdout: {"value": 100, "unit": "V"}
